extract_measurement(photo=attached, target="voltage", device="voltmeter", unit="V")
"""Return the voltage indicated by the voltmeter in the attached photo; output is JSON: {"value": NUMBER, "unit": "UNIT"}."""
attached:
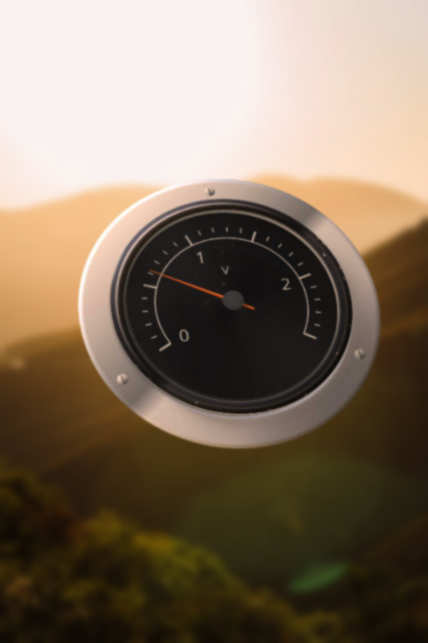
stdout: {"value": 0.6, "unit": "V"}
